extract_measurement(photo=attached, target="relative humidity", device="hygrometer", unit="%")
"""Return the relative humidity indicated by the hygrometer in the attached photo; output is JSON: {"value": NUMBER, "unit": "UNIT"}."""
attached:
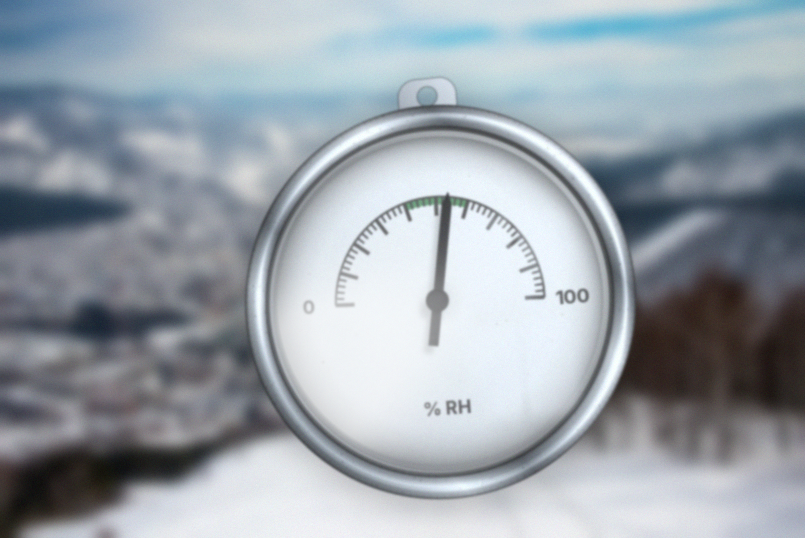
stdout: {"value": 54, "unit": "%"}
